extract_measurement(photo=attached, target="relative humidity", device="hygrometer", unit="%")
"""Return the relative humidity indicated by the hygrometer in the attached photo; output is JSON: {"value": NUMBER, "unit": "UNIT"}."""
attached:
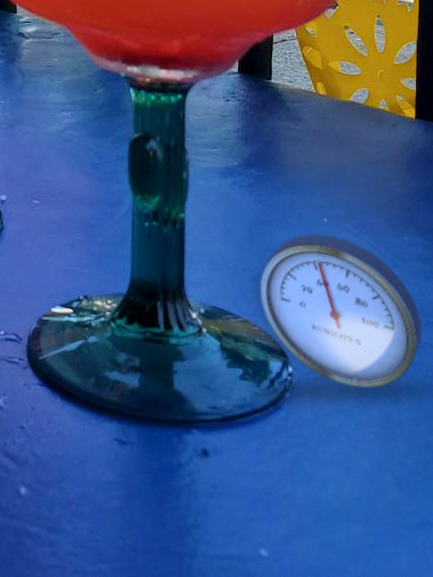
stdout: {"value": 44, "unit": "%"}
